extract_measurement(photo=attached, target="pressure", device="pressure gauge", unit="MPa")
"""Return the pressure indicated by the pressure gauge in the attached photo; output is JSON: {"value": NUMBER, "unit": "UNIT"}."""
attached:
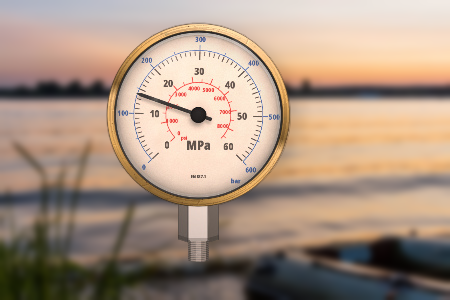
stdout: {"value": 14, "unit": "MPa"}
